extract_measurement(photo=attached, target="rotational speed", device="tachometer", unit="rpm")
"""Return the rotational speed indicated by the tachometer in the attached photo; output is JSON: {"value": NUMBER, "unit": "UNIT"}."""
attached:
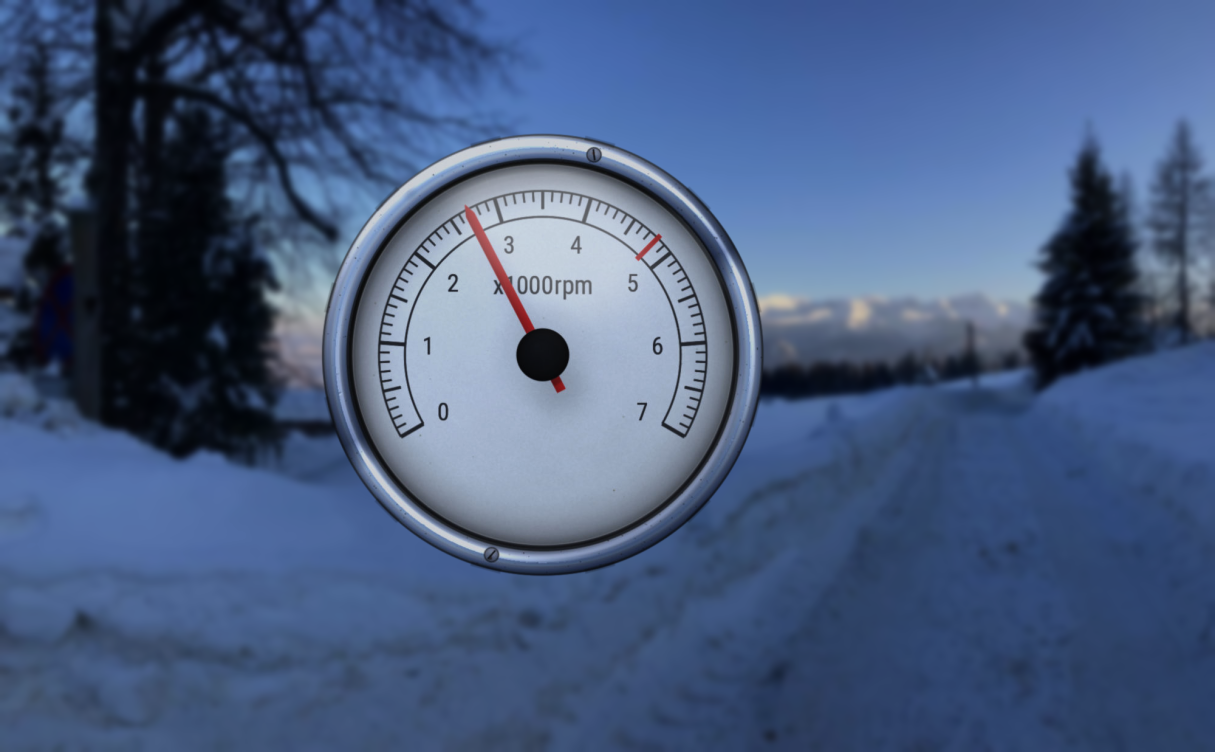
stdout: {"value": 2700, "unit": "rpm"}
